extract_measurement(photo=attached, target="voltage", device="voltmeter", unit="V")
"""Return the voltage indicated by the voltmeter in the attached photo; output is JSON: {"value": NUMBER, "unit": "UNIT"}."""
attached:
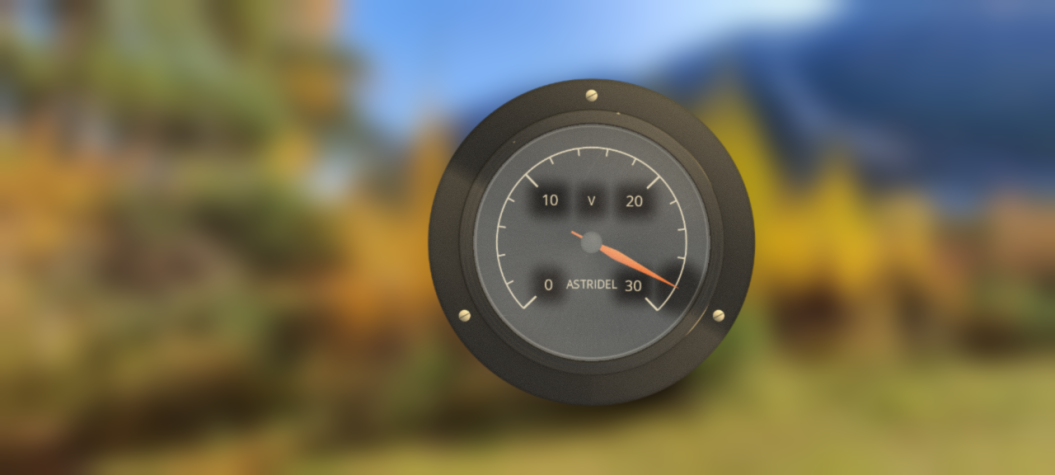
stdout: {"value": 28, "unit": "V"}
